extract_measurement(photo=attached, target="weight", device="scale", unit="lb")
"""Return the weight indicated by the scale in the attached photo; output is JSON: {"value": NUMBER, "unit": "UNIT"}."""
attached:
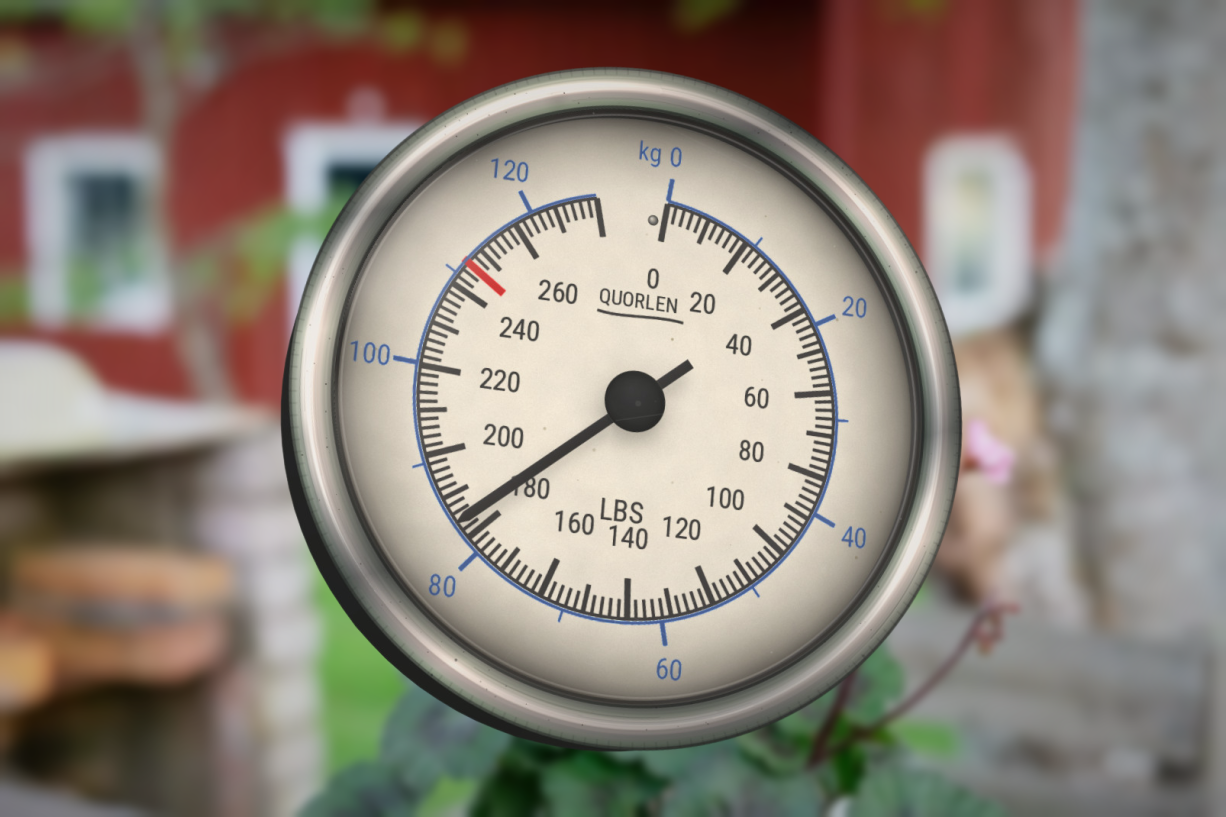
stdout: {"value": 184, "unit": "lb"}
